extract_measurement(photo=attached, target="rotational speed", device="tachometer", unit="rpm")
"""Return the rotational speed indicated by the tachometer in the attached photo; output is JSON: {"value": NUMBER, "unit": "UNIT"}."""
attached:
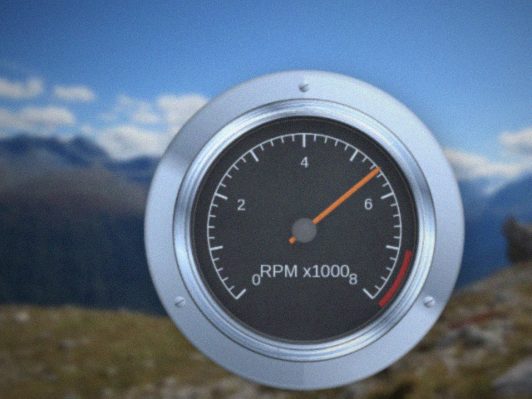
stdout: {"value": 5500, "unit": "rpm"}
